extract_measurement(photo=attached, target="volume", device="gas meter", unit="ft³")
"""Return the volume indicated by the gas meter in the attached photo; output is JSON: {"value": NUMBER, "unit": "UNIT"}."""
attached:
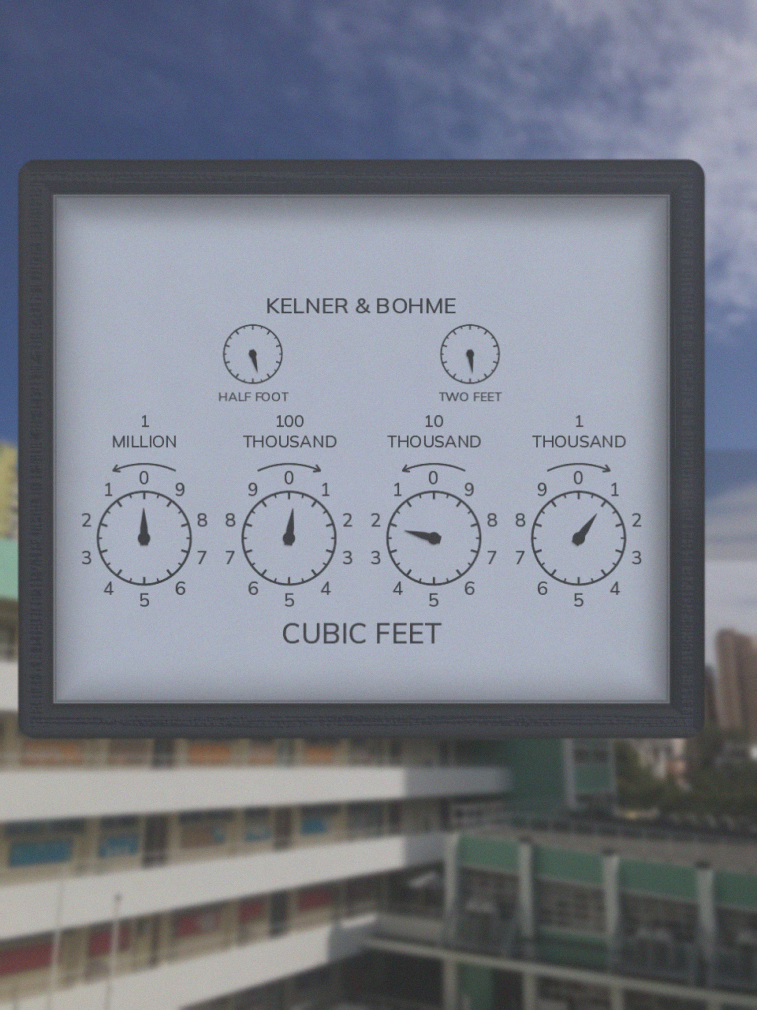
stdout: {"value": 2100, "unit": "ft³"}
